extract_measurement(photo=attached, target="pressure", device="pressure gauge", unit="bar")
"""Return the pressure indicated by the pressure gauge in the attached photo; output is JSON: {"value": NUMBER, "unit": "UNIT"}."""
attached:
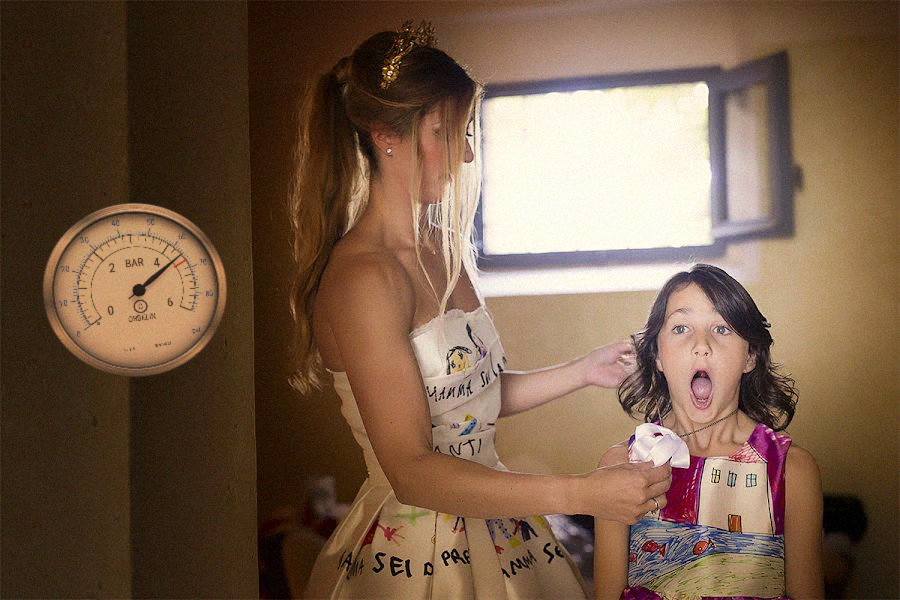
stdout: {"value": 4.4, "unit": "bar"}
